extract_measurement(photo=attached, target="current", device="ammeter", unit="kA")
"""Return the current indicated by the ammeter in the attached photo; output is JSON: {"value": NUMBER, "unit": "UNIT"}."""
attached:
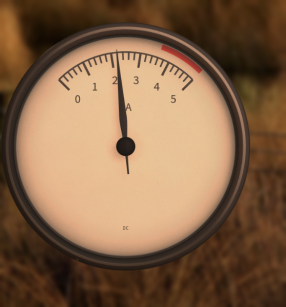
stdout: {"value": 2.2, "unit": "kA"}
